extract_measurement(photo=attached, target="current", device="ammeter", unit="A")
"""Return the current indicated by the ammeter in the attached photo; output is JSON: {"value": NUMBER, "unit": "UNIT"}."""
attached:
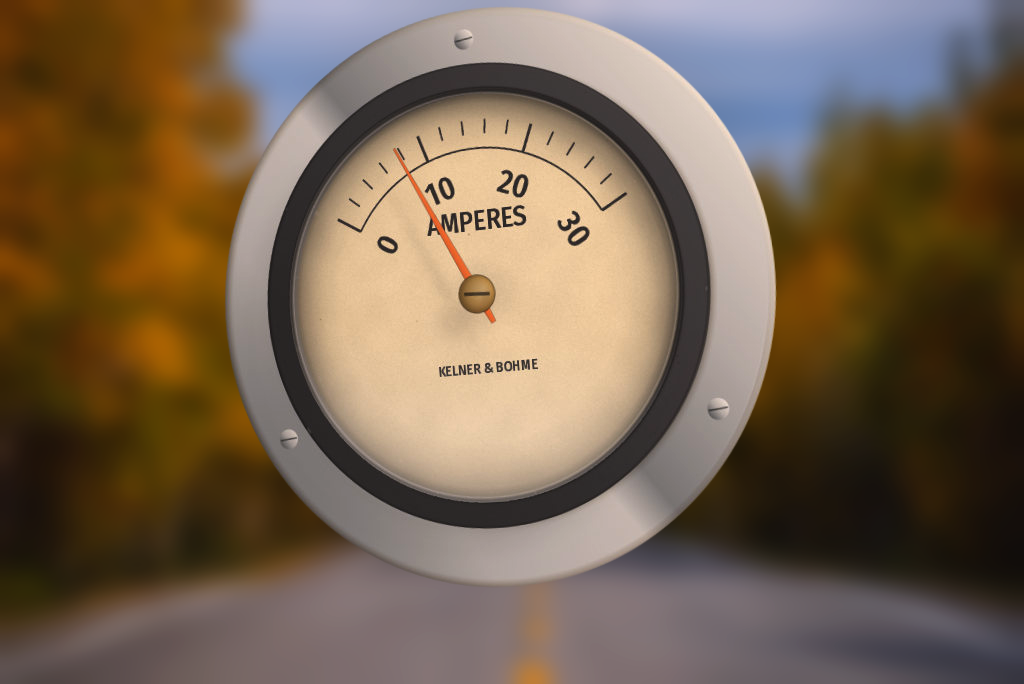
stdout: {"value": 8, "unit": "A"}
